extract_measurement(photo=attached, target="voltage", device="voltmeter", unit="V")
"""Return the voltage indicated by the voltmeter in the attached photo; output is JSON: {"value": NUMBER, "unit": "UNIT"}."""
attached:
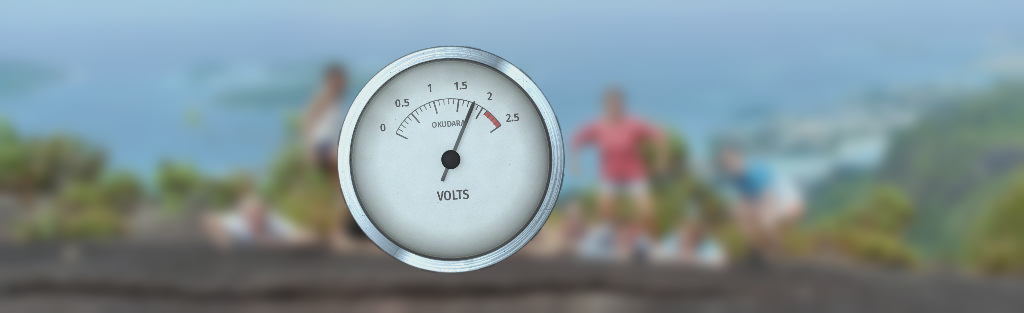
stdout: {"value": 1.8, "unit": "V"}
